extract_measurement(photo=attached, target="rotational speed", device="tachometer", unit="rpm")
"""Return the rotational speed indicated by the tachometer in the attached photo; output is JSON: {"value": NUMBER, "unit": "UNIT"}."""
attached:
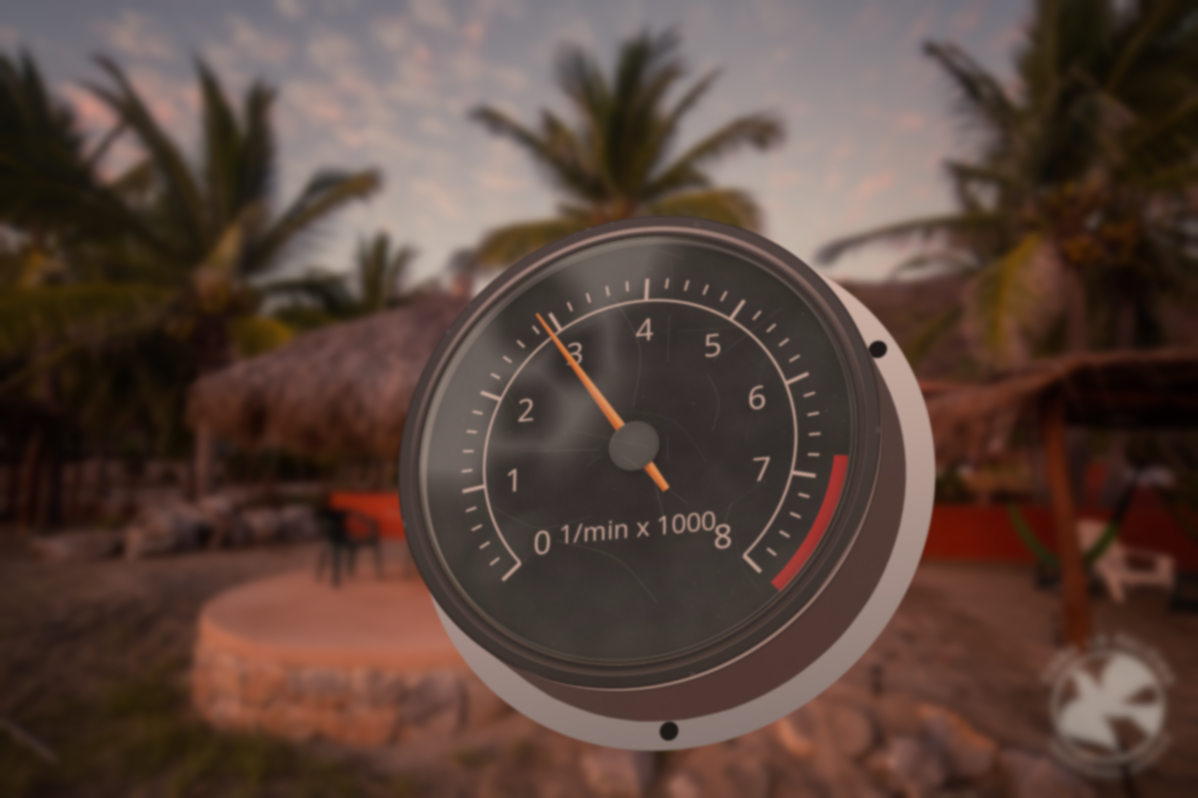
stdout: {"value": 2900, "unit": "rpm"}
